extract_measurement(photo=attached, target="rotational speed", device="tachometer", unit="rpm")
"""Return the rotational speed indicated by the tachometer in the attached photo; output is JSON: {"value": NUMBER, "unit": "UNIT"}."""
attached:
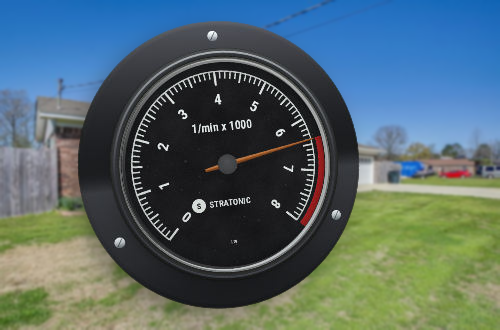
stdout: {"value": 6400, "unit": "rpm"}
